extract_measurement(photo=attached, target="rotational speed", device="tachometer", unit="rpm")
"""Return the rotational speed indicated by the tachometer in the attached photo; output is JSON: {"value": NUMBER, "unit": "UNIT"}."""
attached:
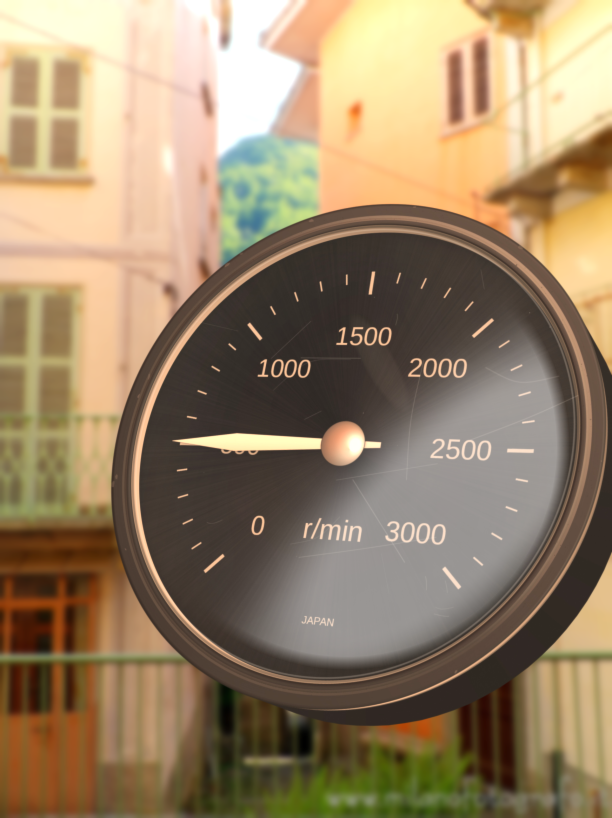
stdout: {"value": 500, "unit": "rpm"}
